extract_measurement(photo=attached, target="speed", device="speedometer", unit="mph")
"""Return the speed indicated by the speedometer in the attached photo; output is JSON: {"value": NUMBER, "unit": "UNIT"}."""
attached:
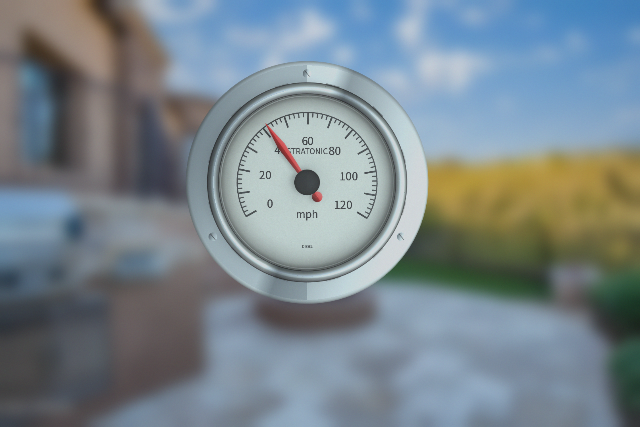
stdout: {"value": 42, "unit": "mph"}
